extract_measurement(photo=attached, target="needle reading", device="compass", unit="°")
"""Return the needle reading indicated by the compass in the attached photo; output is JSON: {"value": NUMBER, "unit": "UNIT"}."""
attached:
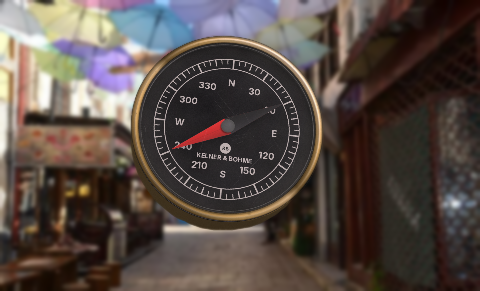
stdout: {"value": 240, "unit": "°"}
